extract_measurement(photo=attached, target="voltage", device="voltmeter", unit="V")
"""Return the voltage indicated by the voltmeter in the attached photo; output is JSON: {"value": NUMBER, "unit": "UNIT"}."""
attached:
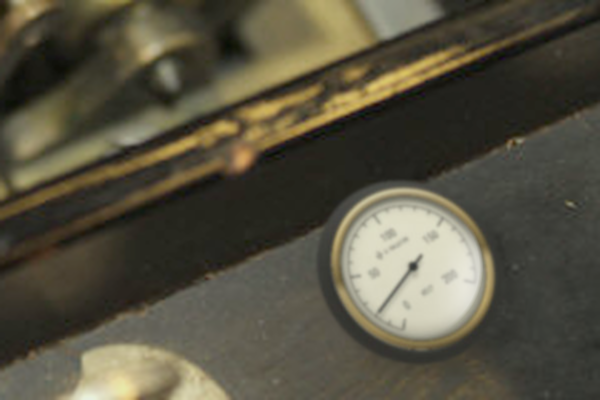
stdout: {"value": 20, "unit": "V"}
